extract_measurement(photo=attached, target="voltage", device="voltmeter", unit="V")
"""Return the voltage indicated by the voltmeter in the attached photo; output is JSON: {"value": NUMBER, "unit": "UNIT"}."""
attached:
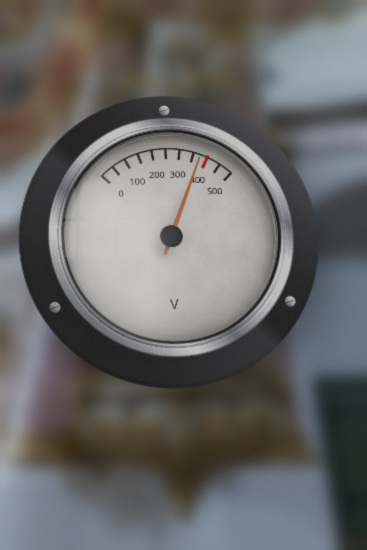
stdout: {"value": 375, "unit": "V"}
